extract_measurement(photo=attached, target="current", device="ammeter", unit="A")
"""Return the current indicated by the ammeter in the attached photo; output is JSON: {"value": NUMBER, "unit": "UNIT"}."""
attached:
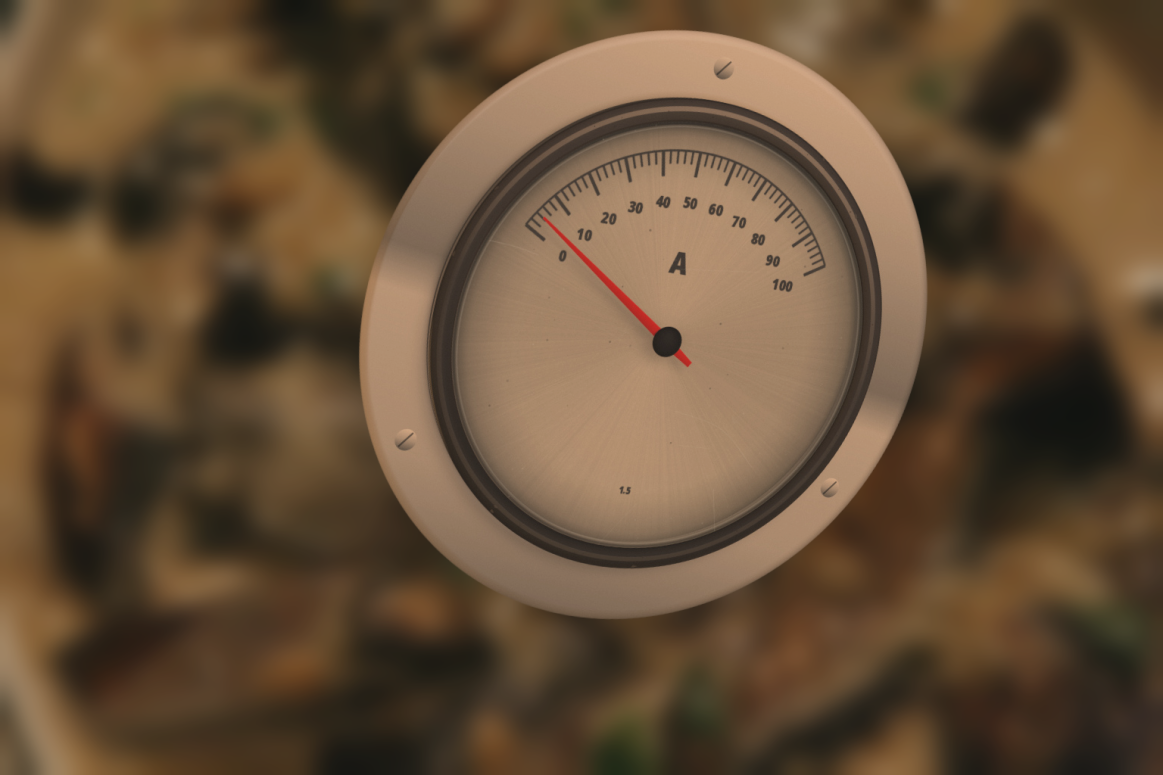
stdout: {"value": 4, "unit": "A"}
